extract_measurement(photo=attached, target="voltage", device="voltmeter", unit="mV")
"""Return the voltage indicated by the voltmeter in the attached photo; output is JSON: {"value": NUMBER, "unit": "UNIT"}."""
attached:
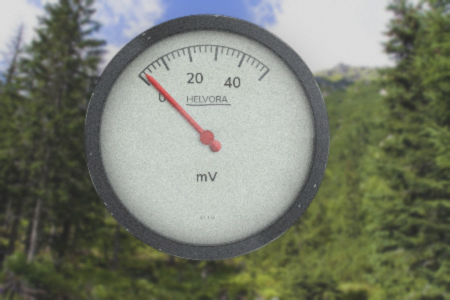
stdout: {"value": 2, "unit": "mV"}
